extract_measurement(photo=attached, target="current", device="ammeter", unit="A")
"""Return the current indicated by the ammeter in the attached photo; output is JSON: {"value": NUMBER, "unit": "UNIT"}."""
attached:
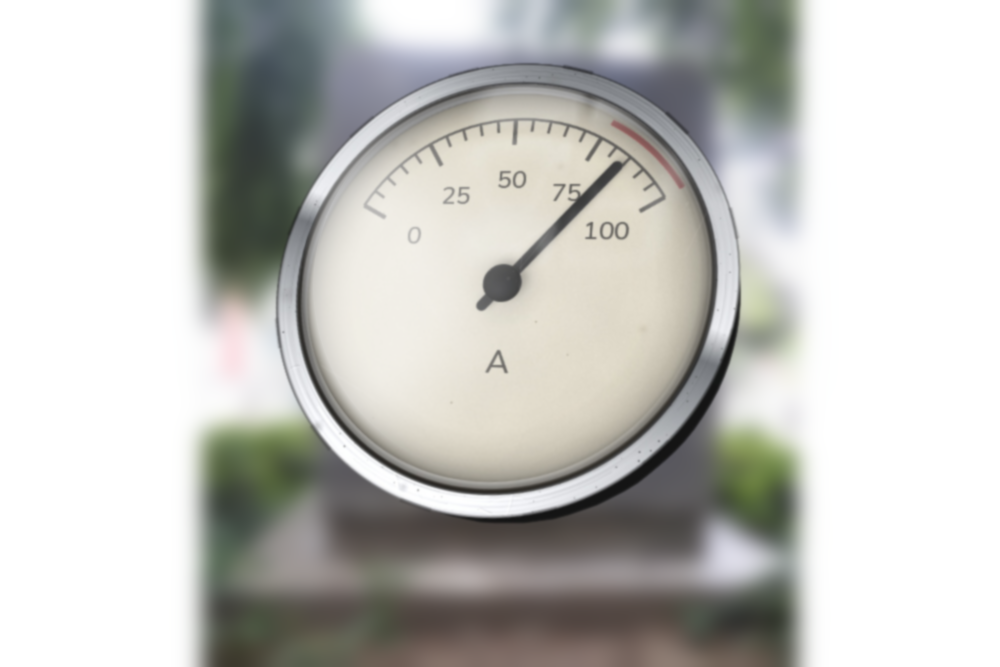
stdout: {"value": 85, "unit": "A"}
